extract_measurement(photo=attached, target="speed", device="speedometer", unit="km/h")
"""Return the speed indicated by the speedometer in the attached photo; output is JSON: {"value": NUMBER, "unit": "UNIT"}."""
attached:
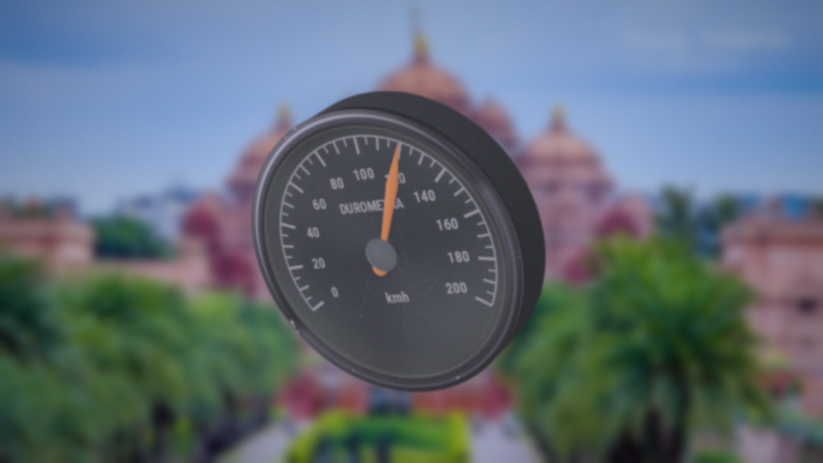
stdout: {"value": 120, "unit": "km/h"}
